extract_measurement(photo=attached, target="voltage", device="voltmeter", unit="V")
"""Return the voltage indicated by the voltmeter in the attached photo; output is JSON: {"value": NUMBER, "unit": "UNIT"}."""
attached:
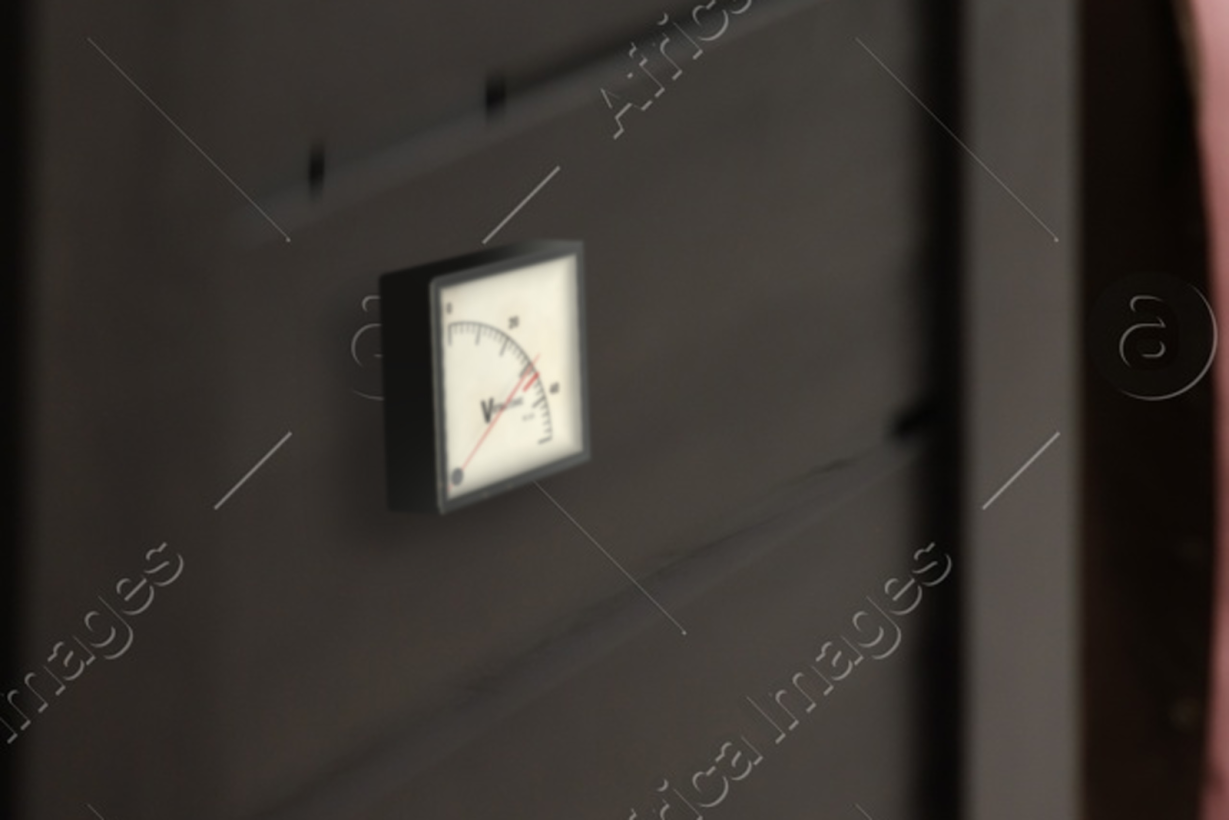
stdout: {"value": 30, "unit": "V"}
